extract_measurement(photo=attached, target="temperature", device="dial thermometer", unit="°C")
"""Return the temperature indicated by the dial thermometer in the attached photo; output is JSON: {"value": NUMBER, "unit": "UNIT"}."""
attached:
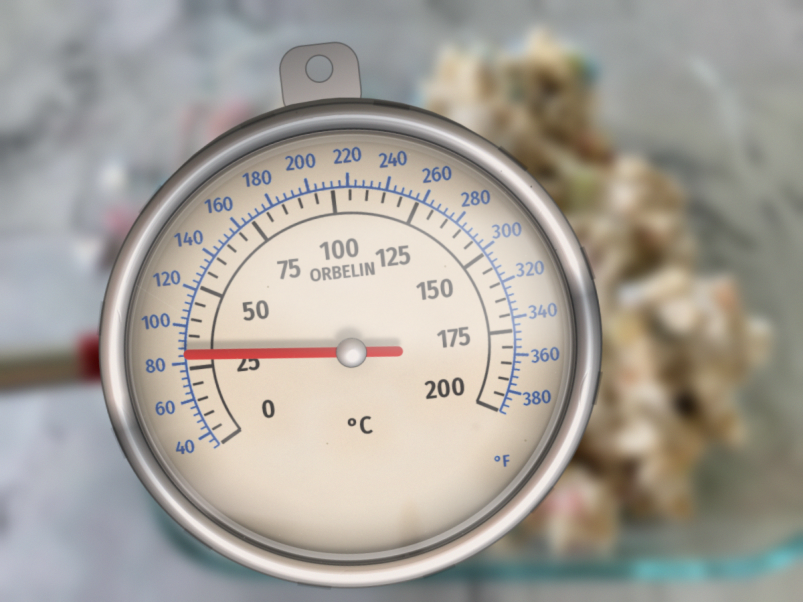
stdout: {"value": 30, "unit": "°C"}
